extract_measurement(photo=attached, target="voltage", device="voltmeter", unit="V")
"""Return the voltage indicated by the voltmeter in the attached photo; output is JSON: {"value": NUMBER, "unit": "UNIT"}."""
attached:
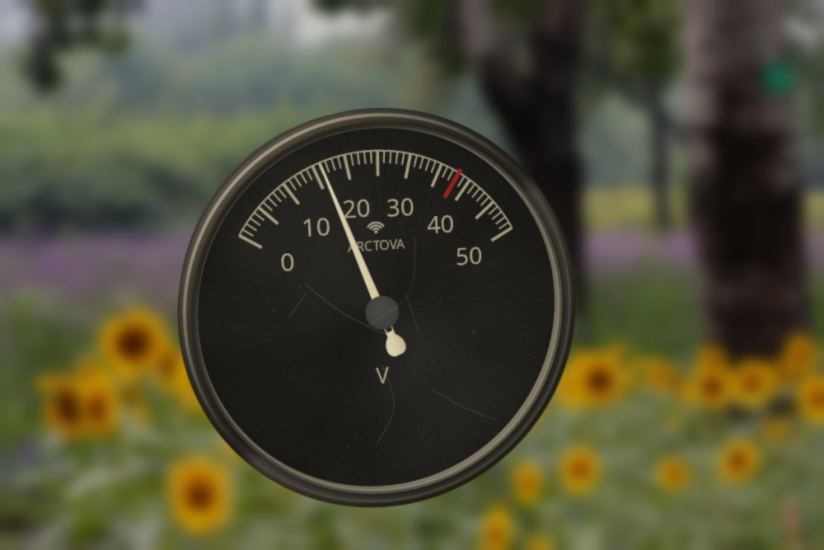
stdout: {"value": 16, "unit": "V"}
